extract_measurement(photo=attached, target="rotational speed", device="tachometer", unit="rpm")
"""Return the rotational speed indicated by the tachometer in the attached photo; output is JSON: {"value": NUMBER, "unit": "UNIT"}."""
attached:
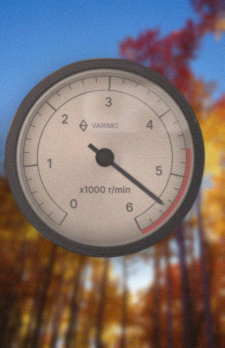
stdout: {"value": 5500, "unit": "rpm"}
